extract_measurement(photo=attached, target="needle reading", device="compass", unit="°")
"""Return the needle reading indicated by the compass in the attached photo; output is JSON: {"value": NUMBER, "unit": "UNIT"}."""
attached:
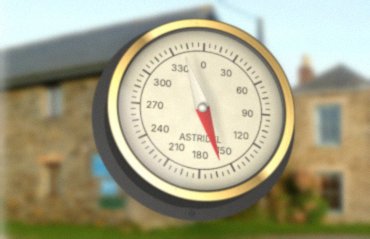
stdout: {"value": 160, "unit": "°"}
